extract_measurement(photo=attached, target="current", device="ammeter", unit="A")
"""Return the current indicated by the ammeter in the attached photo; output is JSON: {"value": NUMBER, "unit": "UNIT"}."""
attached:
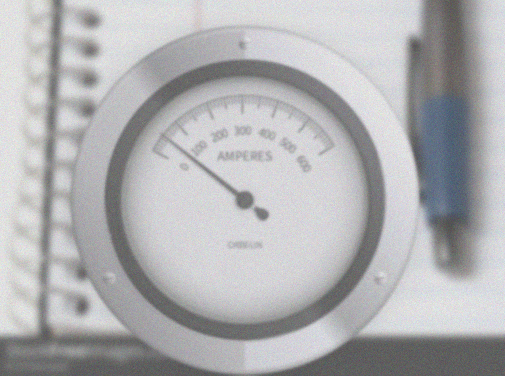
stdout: {"value": 50, "unit": "A"}
